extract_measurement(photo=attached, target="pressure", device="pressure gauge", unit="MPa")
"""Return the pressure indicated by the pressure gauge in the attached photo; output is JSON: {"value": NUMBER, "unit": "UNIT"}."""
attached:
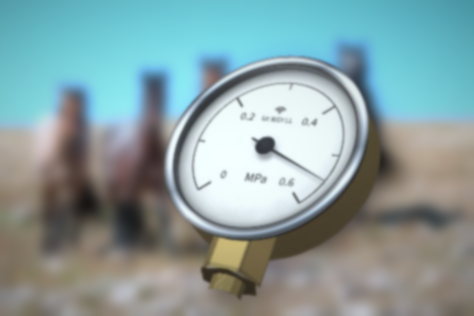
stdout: {"value": 0.55, "unit": "MPa"}
